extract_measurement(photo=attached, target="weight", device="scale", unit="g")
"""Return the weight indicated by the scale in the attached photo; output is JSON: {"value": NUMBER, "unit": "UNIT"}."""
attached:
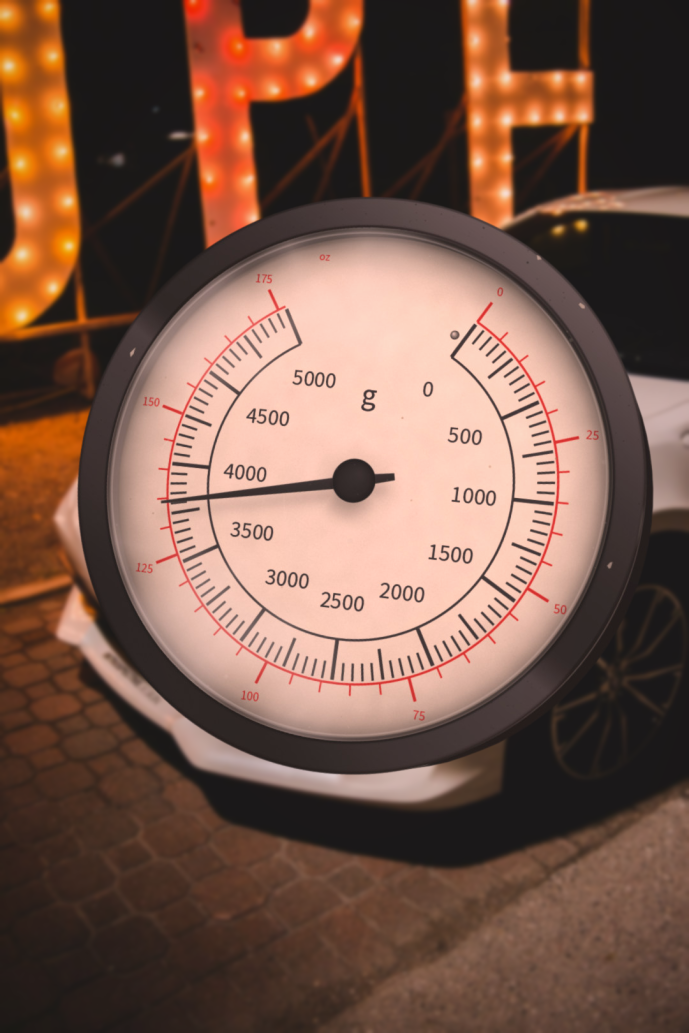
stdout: {"value": 3800, "unit": "g"}
